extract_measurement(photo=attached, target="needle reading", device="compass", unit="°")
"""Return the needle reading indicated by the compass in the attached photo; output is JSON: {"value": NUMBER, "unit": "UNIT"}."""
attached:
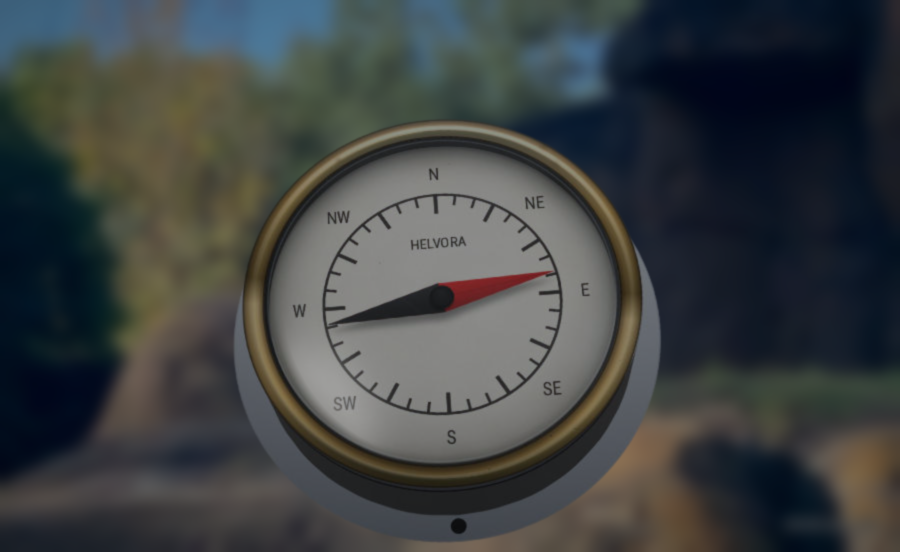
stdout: {"value": 80, "unit": "°"}
